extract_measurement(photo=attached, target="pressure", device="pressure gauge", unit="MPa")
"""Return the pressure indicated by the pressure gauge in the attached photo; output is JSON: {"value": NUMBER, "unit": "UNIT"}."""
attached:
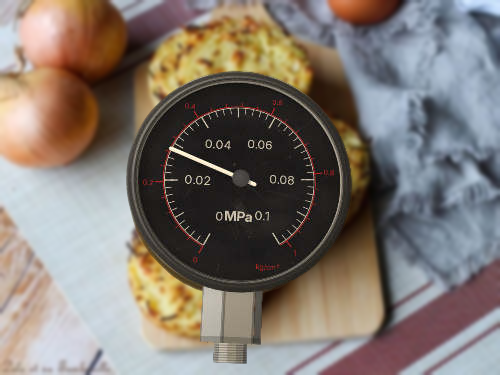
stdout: {"value": 0.028, "unit": "MPa"}
